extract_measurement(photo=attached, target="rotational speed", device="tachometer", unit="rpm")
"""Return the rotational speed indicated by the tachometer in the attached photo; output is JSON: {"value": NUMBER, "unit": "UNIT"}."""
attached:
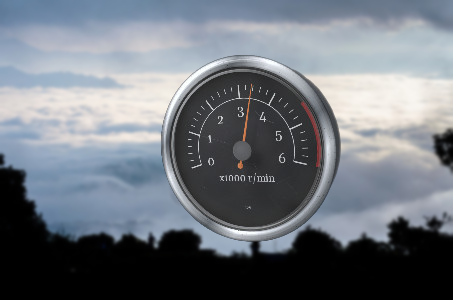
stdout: {"value": 3400, "unit": "rpm"}
